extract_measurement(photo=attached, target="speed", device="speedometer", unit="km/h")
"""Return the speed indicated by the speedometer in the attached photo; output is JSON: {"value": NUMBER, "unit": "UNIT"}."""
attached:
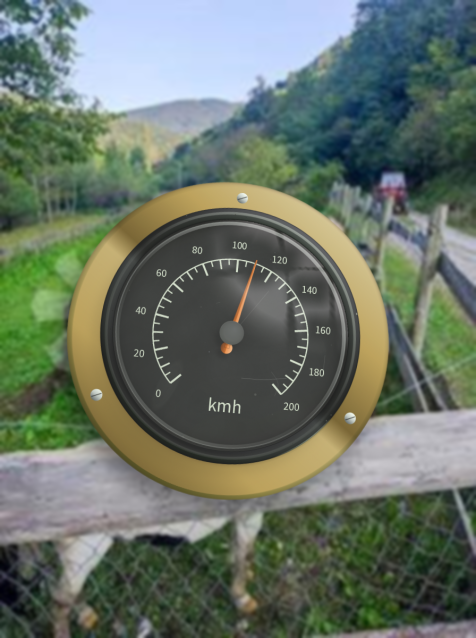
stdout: {"value": 110, "unit": "km/h"}
